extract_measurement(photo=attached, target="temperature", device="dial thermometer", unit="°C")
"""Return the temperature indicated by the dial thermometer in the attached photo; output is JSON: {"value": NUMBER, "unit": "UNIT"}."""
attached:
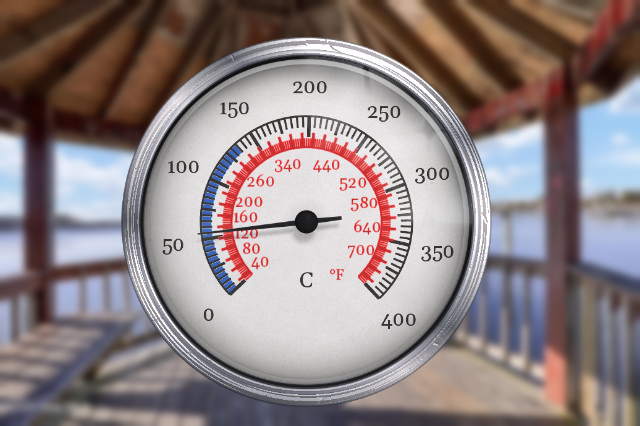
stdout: {"value": 55, "unit": "°C"}
